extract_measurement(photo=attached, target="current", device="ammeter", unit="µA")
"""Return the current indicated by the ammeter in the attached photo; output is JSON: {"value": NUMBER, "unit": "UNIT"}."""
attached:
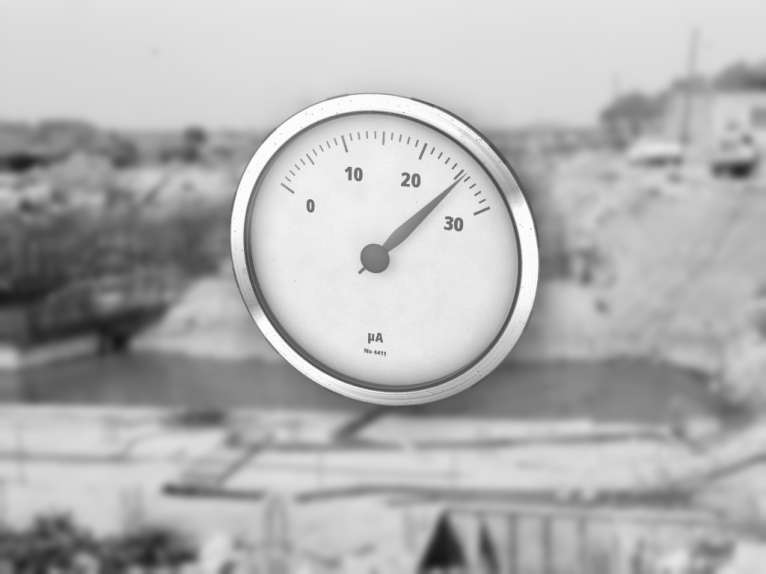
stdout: {"value": 25.5, "unit": "µA"}
